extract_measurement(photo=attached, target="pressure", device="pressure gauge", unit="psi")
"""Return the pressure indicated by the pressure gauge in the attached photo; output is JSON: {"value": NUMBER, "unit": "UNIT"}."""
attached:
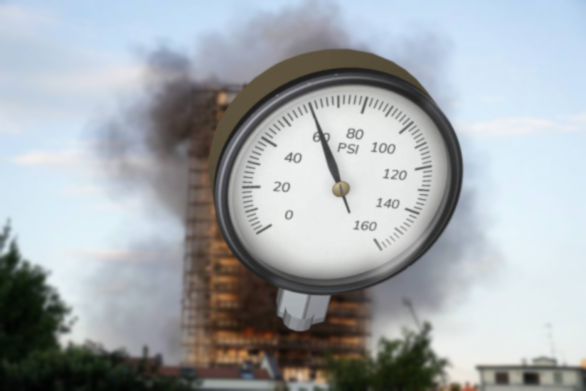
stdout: {"value": 60, "unit": "psi"}
